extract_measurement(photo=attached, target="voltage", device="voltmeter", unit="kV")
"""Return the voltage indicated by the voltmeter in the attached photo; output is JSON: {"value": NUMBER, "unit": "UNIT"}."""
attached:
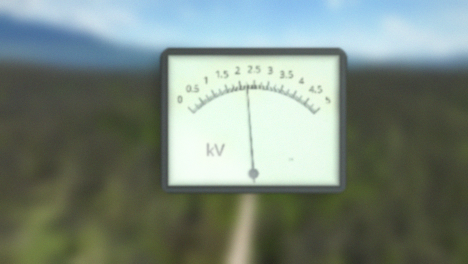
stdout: {"value": 2.25, "unit": "kV"}
